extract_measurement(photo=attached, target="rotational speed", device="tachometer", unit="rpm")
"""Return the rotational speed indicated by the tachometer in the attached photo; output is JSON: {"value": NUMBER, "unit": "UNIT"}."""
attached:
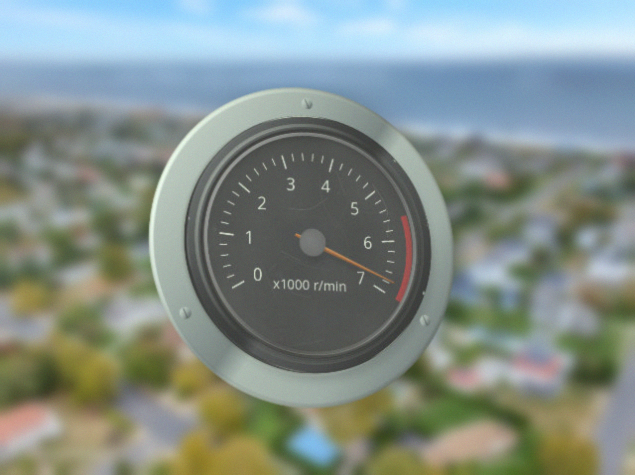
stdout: {"value": 6800, "unit": "rpm"}
